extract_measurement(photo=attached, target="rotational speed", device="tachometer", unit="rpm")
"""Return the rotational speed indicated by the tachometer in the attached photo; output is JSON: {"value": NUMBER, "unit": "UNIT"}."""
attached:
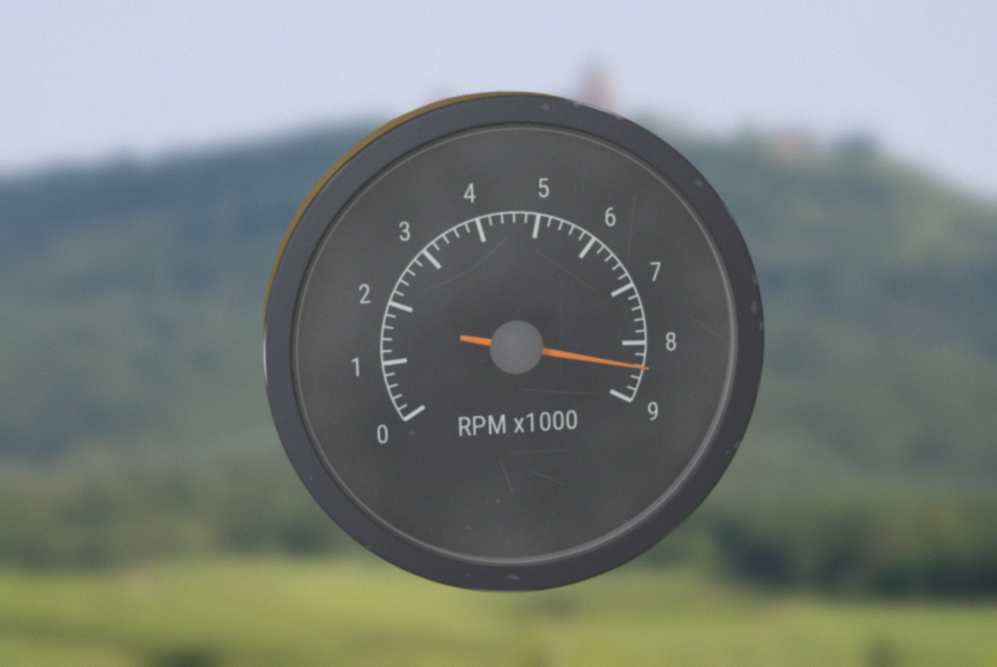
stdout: {"value": 8400, "unit": "rpm"}
